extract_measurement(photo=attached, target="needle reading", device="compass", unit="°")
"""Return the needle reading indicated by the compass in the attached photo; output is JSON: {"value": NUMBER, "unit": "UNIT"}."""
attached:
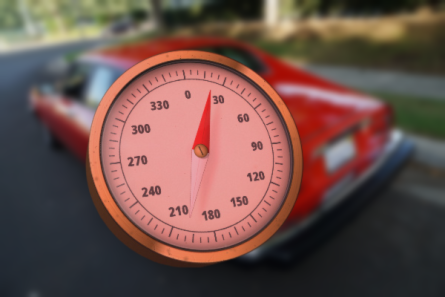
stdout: {"value": 20, "unit": "°"}
